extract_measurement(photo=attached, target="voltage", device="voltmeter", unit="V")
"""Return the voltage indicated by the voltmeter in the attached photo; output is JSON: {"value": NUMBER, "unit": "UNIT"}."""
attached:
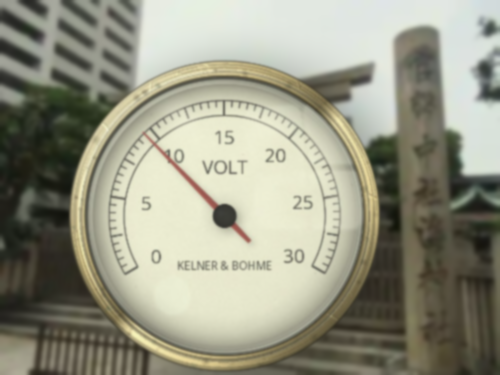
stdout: {"value": 9.5, "unit": "V"}
